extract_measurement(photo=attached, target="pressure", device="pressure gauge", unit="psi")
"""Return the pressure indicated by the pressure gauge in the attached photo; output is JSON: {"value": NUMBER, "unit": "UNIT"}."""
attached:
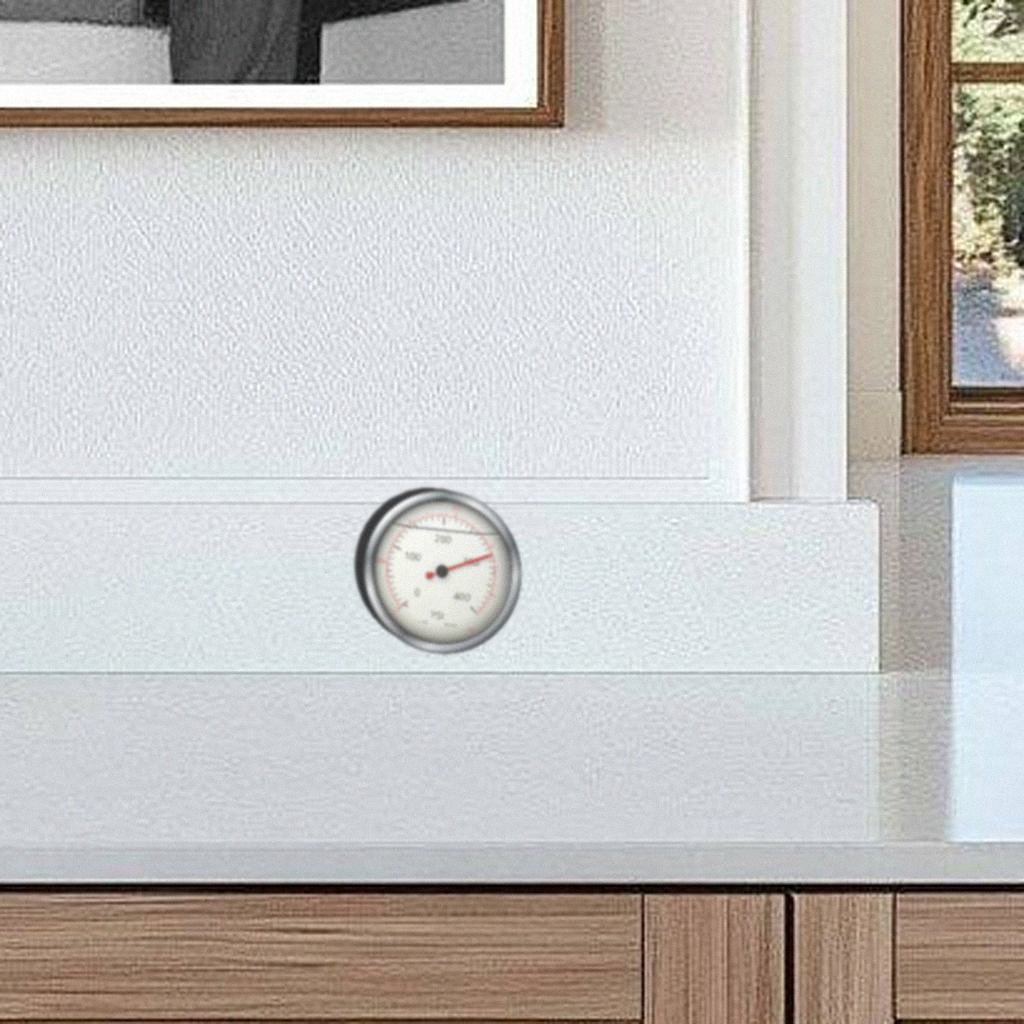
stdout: {"value": 300, "unit": "psi"}
